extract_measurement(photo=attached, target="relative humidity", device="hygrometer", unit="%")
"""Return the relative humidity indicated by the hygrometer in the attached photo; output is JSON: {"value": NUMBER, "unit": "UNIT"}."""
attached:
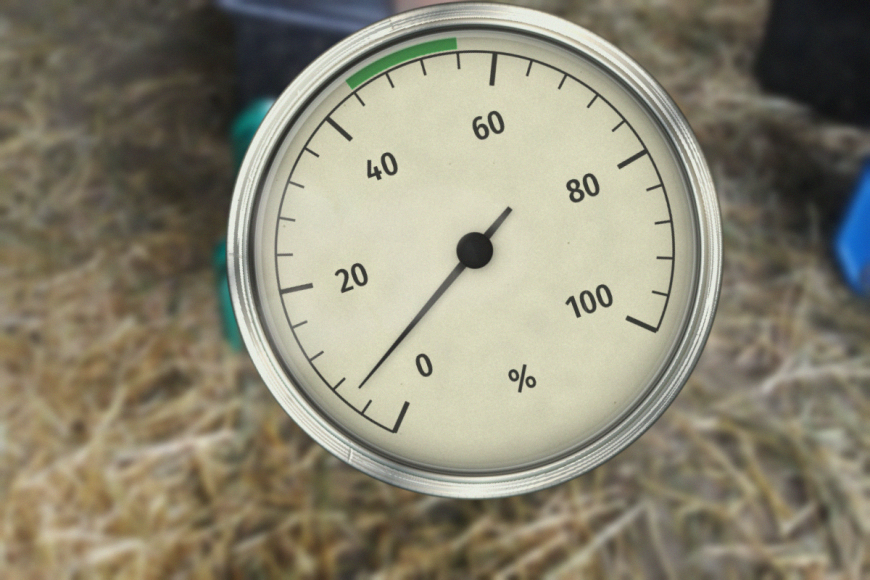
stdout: {"value": 6, "unit": "%"}
